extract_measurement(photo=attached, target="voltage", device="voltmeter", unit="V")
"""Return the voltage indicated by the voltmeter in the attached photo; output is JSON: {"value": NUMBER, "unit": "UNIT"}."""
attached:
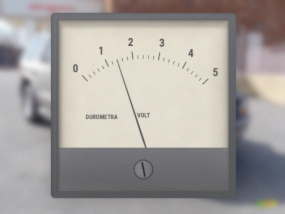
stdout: {"value": 1.4, "unit": "V"}
